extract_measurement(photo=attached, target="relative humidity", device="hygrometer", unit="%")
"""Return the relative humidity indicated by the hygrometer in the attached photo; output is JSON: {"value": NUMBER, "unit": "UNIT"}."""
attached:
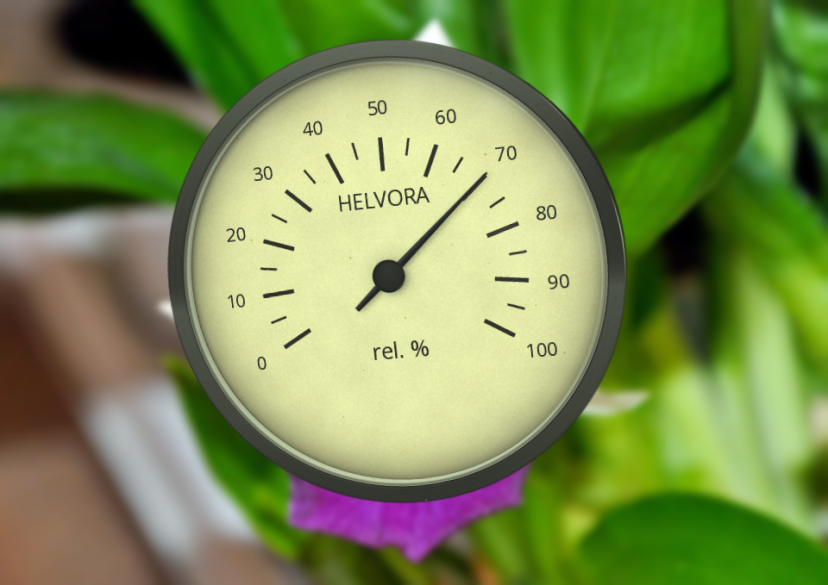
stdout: {"value": 70, "unit": "%"}
